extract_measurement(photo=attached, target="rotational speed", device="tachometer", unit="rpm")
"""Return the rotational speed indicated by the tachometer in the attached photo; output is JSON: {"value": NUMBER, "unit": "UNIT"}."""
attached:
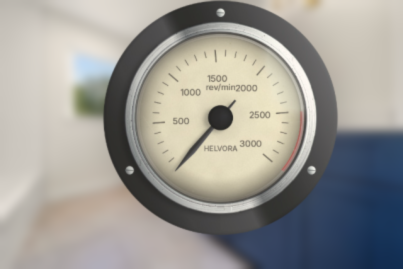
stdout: {"value": 0, "unit": "rpm"}
